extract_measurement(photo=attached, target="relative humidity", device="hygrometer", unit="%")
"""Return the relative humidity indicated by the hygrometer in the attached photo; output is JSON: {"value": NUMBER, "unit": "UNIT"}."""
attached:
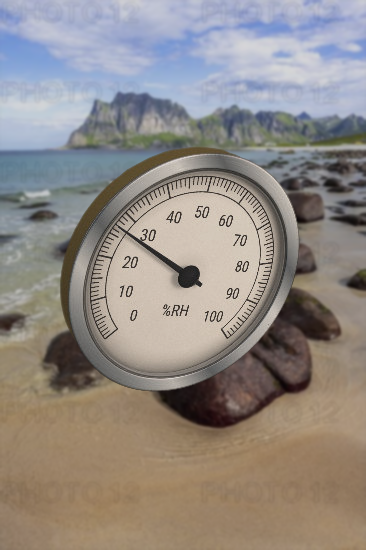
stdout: {"value": 27, "unit": "%"}
